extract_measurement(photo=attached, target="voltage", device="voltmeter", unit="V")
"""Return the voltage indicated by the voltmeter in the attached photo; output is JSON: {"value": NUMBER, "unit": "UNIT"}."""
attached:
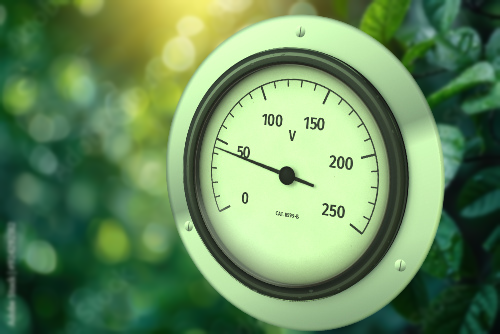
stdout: {"value": 45, "unit": "V"}
